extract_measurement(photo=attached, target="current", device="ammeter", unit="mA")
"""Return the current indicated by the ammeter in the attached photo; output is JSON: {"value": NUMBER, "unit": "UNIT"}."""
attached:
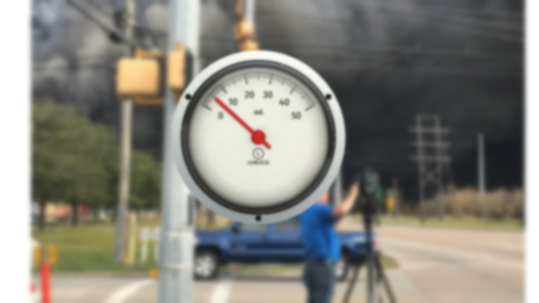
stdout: {"value": 5, "unit": "mA"}
